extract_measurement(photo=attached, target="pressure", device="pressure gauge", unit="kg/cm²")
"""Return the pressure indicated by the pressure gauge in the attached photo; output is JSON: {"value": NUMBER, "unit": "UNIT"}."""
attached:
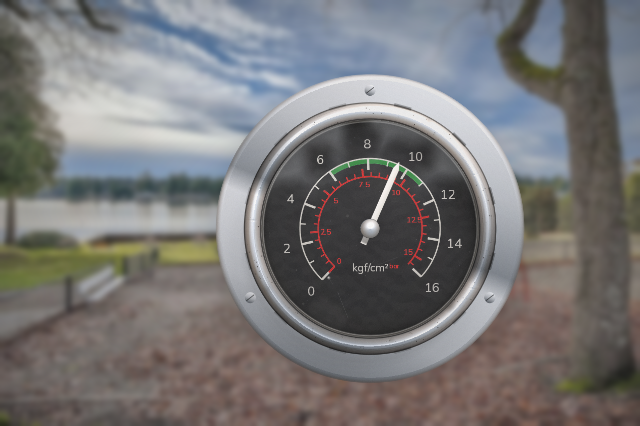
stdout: {"value": 9.5, "unit": "kg/cm²"}
